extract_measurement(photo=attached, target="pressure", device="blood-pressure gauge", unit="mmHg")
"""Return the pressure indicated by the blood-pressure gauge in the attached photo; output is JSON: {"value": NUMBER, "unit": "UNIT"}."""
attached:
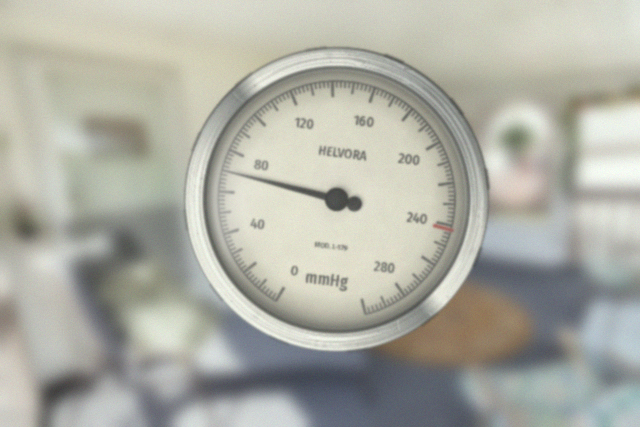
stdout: {"value": 70, "unit": "mmHg"}
